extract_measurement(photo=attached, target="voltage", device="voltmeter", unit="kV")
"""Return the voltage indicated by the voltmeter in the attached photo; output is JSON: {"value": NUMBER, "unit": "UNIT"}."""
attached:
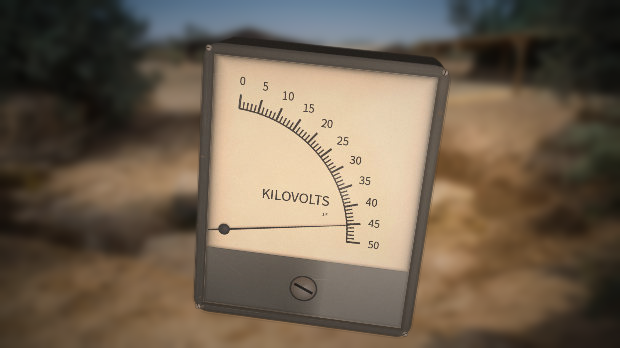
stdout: {"value": 45, "unit": "kV"}
